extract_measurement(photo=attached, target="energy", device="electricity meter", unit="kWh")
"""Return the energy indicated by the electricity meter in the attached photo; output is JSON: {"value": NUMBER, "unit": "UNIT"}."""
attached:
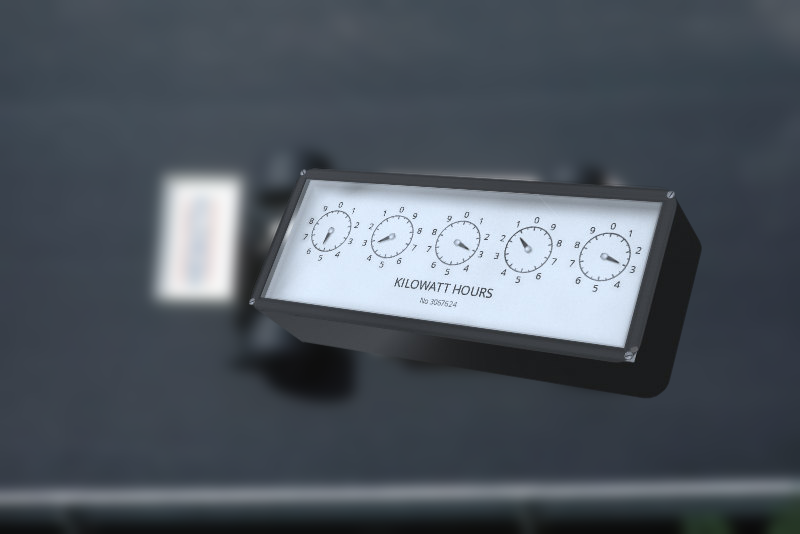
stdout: {"value": 53313, "unit": "kWh"}
